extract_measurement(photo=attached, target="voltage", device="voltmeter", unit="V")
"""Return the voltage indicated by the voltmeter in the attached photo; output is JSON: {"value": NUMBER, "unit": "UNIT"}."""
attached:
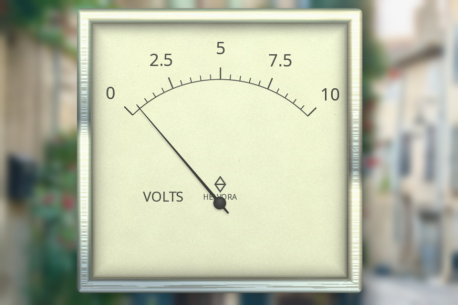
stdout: {"value": 0.5, "unit": "V"}
